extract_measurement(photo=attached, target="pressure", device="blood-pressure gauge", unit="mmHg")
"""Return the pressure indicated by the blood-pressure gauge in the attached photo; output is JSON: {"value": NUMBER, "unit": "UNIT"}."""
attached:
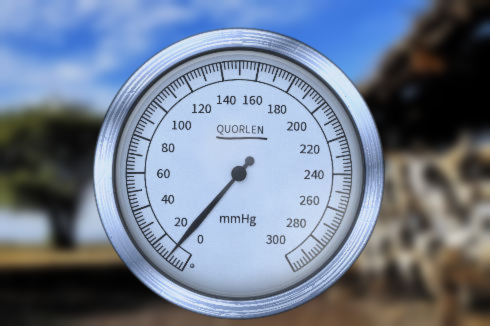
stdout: {"value": 10, "unit": "mmHg"}
